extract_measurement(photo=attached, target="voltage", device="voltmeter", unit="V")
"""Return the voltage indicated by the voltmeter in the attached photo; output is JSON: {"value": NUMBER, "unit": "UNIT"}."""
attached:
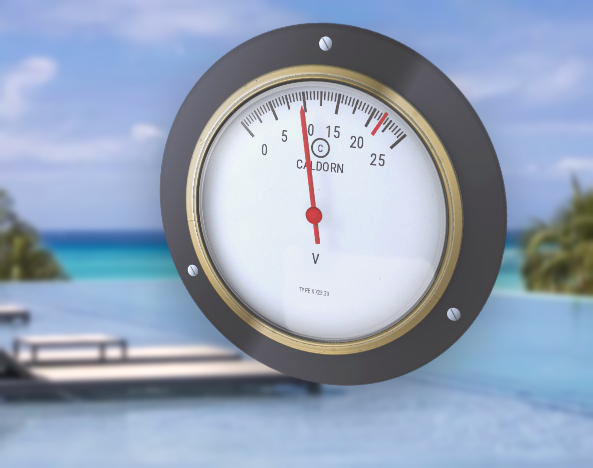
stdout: {"value": 10, "unit": "V"}
